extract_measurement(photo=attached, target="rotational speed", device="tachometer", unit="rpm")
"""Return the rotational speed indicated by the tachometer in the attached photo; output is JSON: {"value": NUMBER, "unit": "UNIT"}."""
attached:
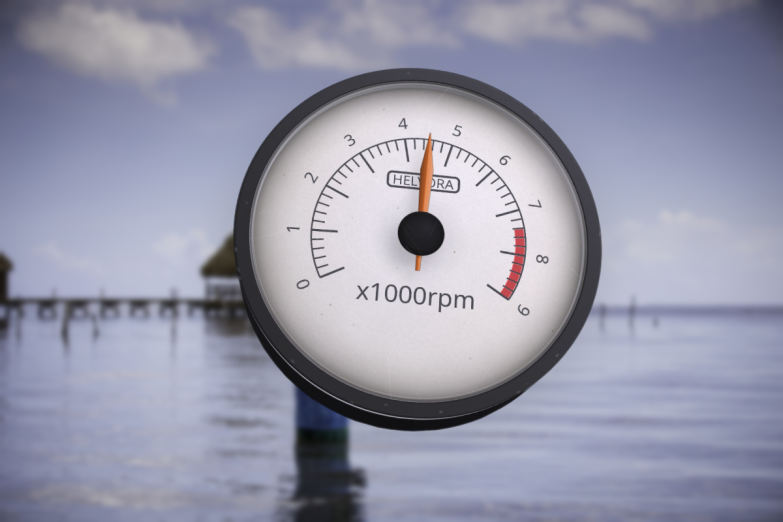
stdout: {"value": 4500, "unit": "rpm"}
